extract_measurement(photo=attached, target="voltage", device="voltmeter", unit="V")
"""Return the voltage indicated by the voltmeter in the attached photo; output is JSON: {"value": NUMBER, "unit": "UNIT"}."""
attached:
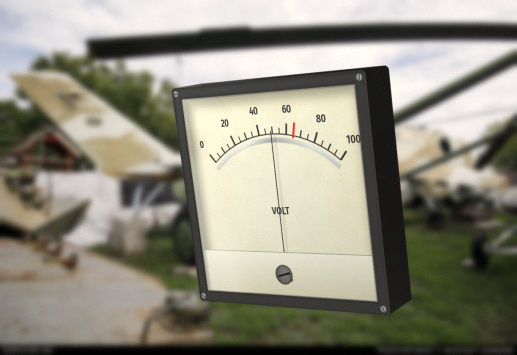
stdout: {"value": 50, "unit": "V"}
